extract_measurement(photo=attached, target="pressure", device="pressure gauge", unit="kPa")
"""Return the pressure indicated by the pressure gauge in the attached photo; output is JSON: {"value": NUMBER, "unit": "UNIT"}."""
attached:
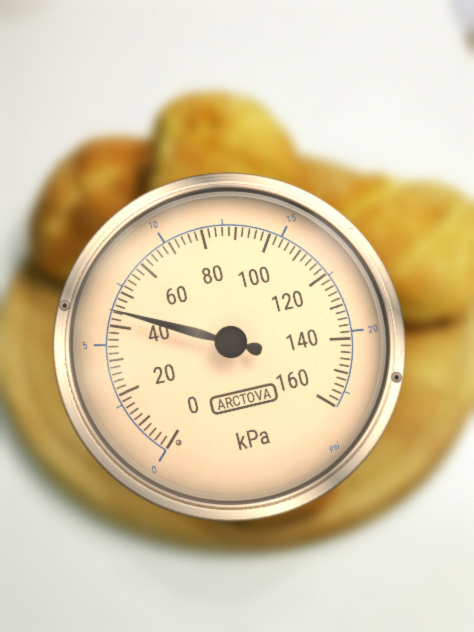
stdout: {"value": 44, "unit": "kPa"}
